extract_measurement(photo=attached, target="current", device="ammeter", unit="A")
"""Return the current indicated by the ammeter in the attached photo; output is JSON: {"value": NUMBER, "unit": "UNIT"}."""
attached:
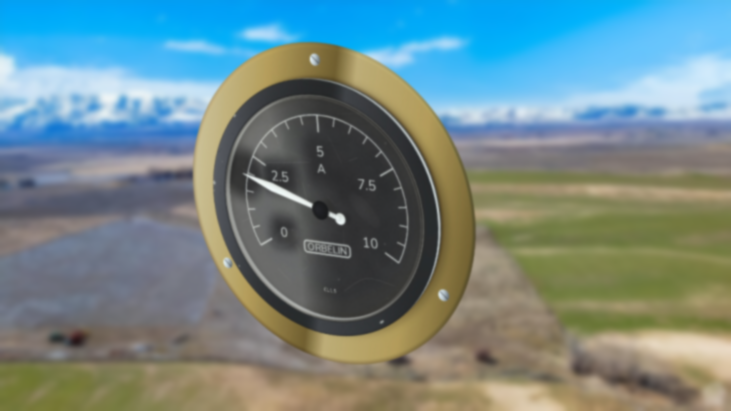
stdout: {"value": 2, "unit": "A"}
